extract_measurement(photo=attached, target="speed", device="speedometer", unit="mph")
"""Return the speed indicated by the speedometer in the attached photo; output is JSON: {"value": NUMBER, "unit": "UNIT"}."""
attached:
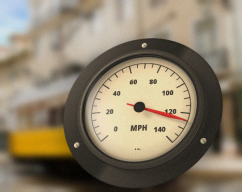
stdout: {"value": 125, "unit": "mph"}
